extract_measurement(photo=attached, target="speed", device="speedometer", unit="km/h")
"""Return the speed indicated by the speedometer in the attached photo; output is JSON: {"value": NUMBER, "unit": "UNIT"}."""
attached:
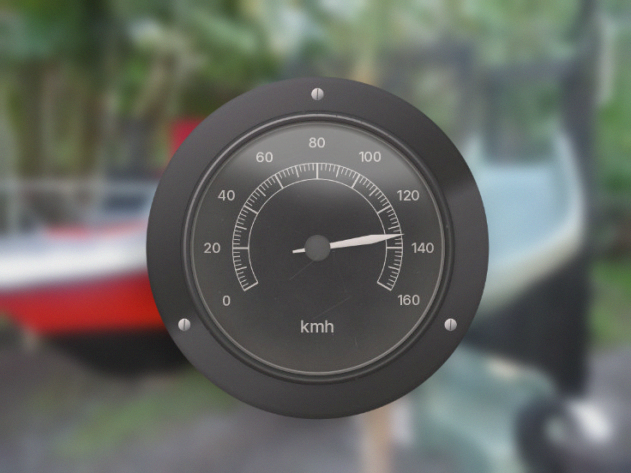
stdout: {"value": 134, "unit": "km/h"}
